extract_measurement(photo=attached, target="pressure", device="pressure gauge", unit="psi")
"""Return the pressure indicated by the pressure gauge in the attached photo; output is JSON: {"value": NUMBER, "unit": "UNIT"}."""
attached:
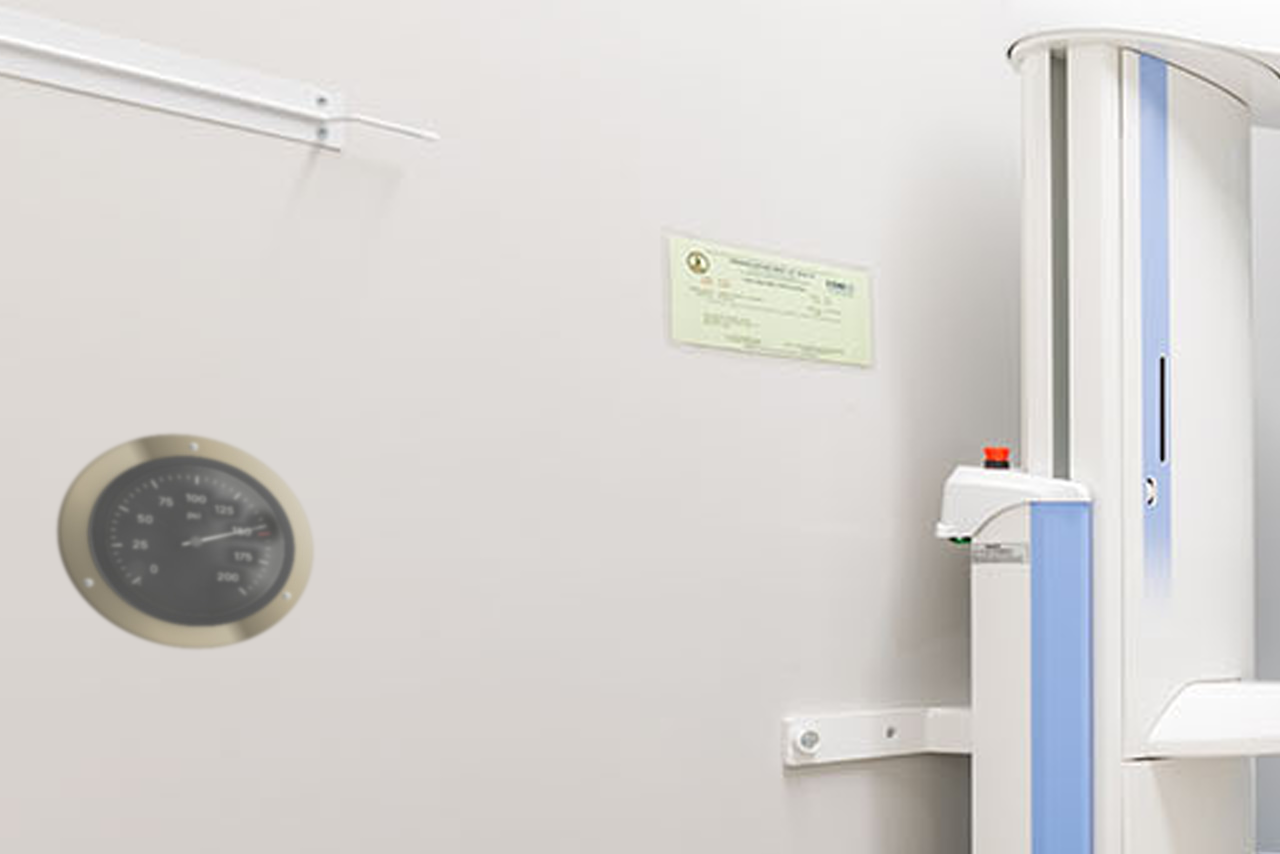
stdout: {"value": 150, "unit": "psi"}
